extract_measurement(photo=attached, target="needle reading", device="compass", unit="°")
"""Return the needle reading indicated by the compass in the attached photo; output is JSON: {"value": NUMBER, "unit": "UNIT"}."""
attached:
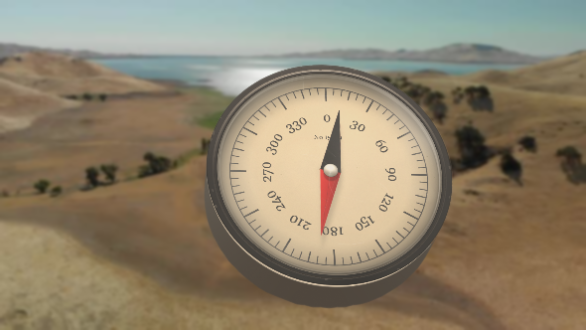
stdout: {"value": 190, "unit": "°"}
